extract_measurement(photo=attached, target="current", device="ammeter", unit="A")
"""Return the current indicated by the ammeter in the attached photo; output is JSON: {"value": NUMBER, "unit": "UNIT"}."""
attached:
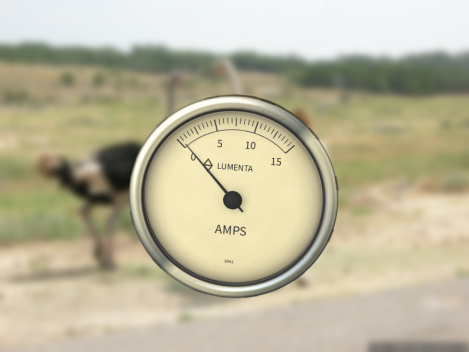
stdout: {"value": 0.5, "unit": "A"}
